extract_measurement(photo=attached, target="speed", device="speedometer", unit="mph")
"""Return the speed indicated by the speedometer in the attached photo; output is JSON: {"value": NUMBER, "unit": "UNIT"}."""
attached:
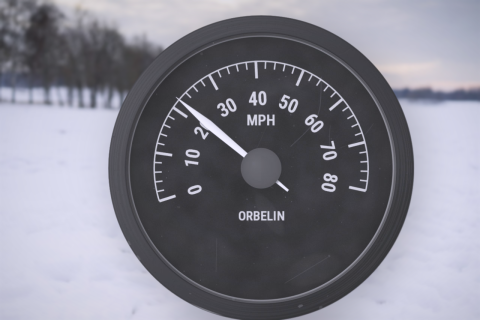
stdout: {"value": 22, "unit": "mph"}
